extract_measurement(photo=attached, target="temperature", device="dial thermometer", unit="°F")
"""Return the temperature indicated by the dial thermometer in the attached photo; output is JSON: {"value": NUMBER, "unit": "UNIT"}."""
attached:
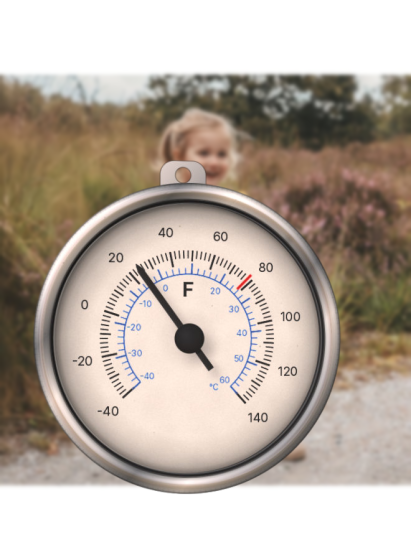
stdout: {"value": 24, "unit": "°F"}
